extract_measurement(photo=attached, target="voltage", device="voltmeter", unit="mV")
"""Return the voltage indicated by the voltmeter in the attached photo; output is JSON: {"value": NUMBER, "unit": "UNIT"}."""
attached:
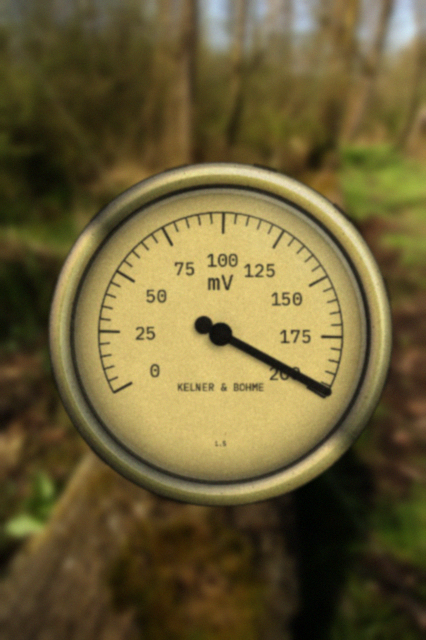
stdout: {"value": 197.5, "unit": "mV"}
